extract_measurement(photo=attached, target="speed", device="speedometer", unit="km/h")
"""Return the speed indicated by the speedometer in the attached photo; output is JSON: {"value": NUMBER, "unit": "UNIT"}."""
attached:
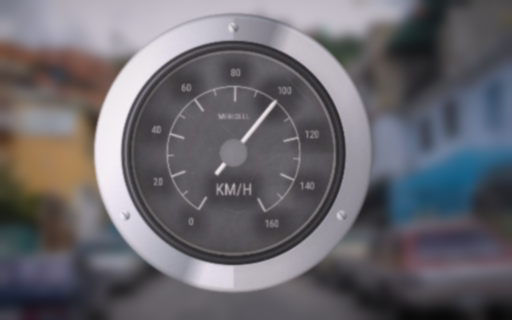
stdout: {"value": 100, "unit": "km/h"}
